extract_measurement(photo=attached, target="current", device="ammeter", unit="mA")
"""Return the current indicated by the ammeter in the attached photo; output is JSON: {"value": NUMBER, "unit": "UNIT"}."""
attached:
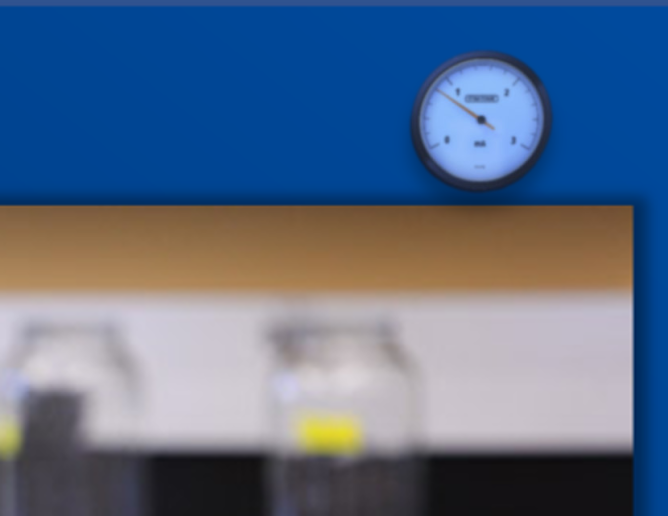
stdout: {"value": 0.8, "unit": "mA"}
